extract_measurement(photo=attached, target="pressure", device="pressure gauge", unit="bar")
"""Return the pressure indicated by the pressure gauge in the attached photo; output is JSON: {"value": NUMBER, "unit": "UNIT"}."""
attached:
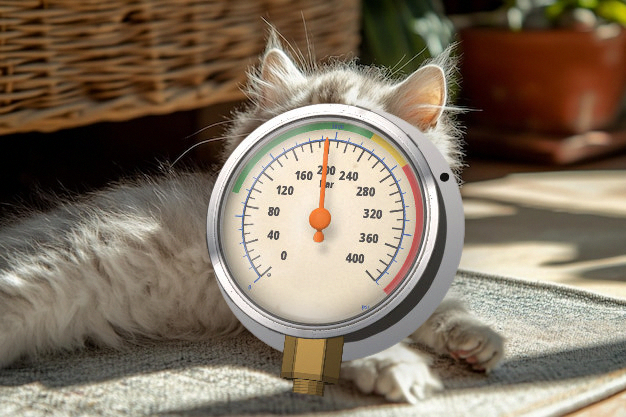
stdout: {"value": 200, "unit": "bar"}
